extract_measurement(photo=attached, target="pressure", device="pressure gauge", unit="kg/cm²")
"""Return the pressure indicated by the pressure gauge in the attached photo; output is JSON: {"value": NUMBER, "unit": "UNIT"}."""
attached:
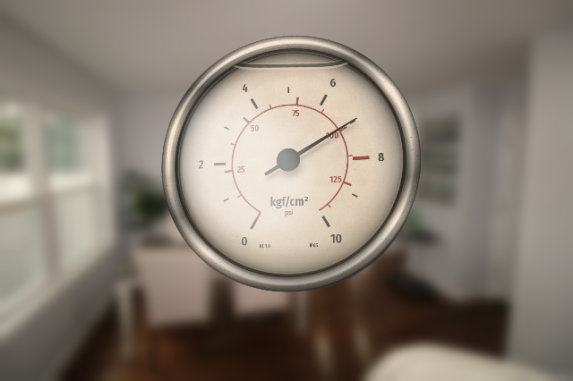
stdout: {"value": 7, "unit": "kg/cm²"}
